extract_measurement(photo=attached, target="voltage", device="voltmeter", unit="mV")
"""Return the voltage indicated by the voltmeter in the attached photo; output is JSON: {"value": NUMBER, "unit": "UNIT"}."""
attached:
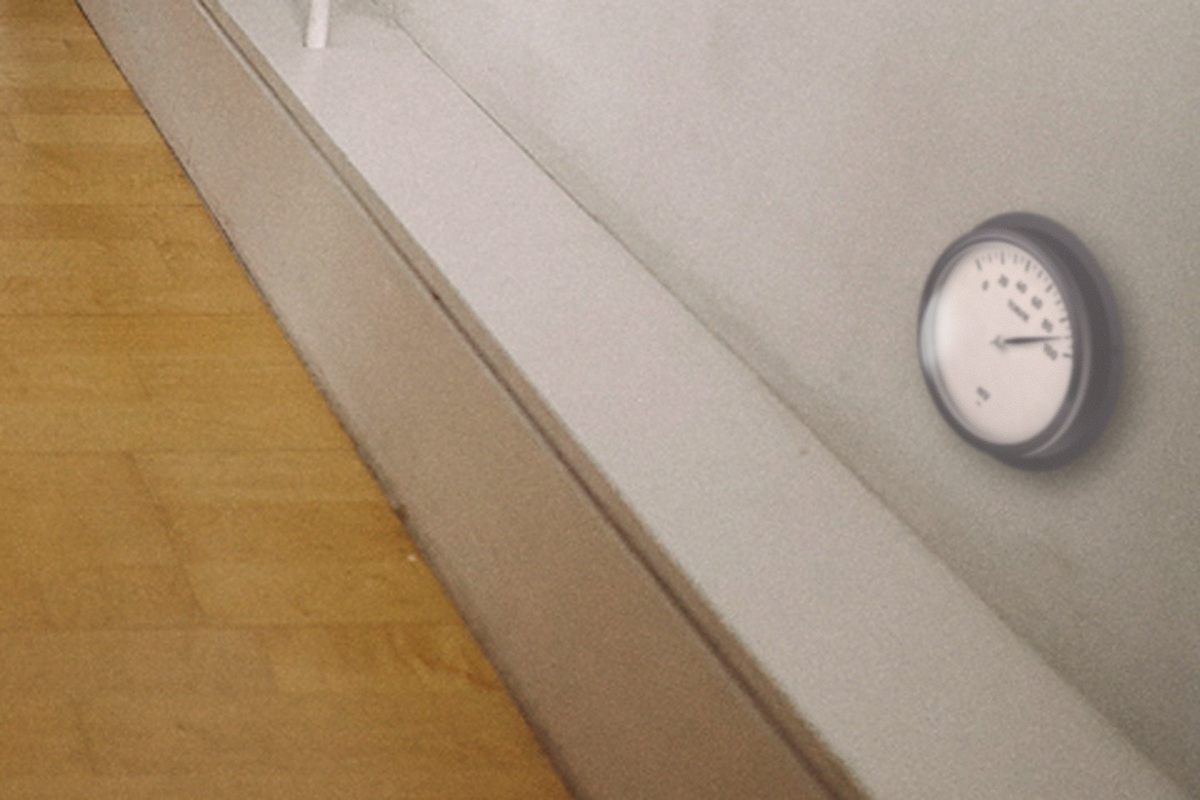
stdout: {"value": 90, "unit": "mV"}
